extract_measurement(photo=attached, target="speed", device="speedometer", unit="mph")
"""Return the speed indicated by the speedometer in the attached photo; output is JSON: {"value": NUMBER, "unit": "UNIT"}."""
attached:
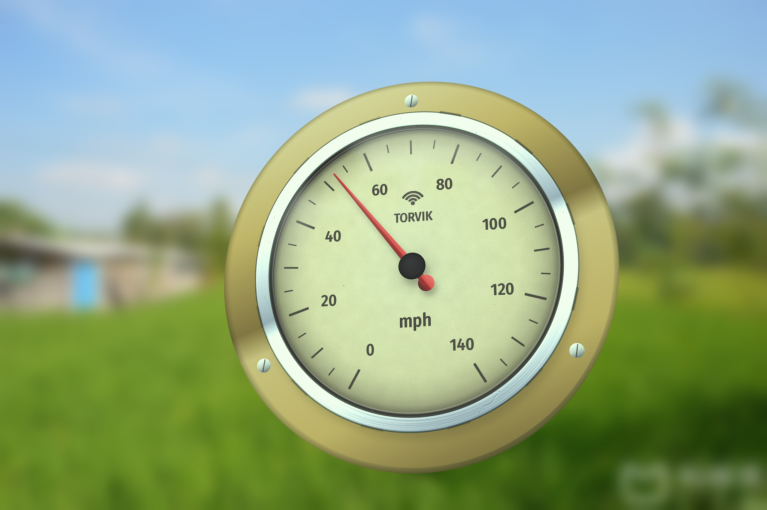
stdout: {"value": 52.5, "unit": "mph"}
